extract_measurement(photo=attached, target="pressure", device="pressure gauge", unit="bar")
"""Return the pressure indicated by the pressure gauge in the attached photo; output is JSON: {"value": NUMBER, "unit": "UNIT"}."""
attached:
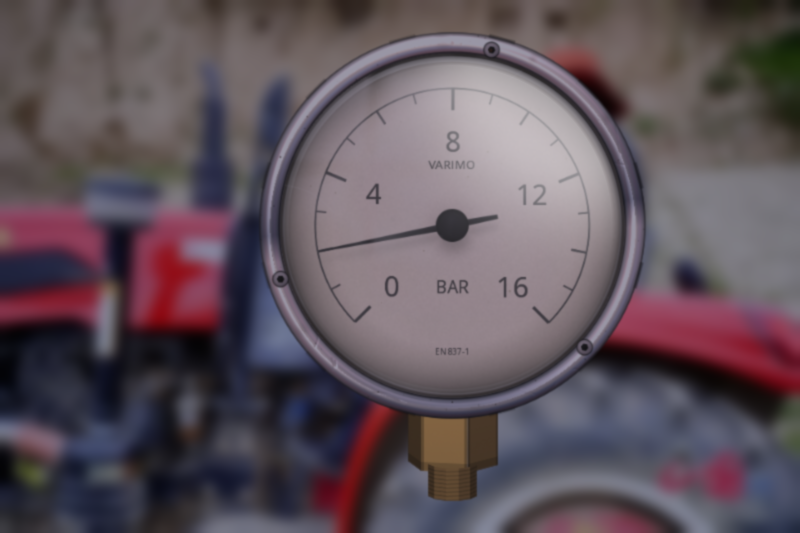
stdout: {"value": 2, "unit": "bar"}
